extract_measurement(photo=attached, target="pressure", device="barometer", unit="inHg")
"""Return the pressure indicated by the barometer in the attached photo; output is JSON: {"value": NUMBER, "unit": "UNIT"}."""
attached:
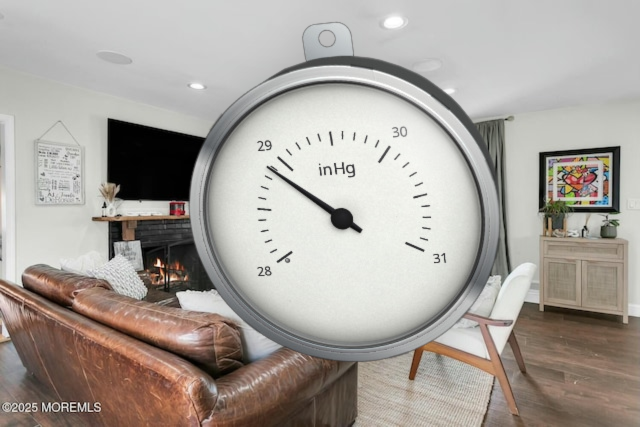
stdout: {"value": 28.9, "unit": "inHg"}
